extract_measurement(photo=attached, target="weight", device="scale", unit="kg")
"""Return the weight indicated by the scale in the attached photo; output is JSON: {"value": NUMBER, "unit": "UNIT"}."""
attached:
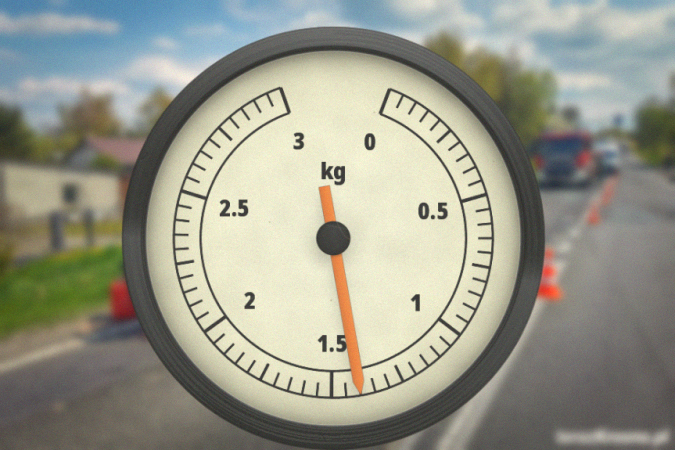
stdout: {"value": 1.4, "unit": "kg"}
